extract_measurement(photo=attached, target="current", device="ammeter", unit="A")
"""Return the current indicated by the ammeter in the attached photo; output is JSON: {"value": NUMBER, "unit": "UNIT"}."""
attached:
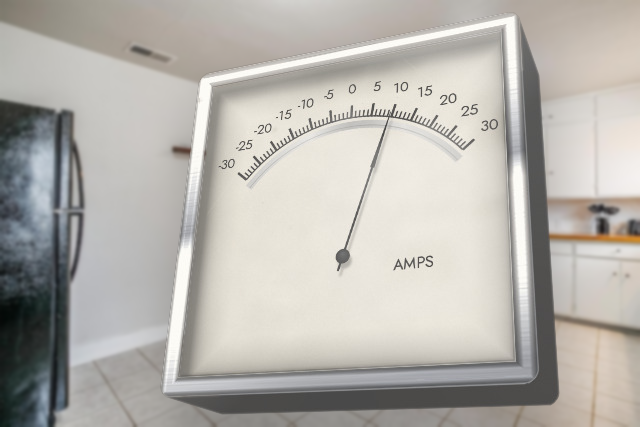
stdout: {"value": 10, "unit": "A"}
